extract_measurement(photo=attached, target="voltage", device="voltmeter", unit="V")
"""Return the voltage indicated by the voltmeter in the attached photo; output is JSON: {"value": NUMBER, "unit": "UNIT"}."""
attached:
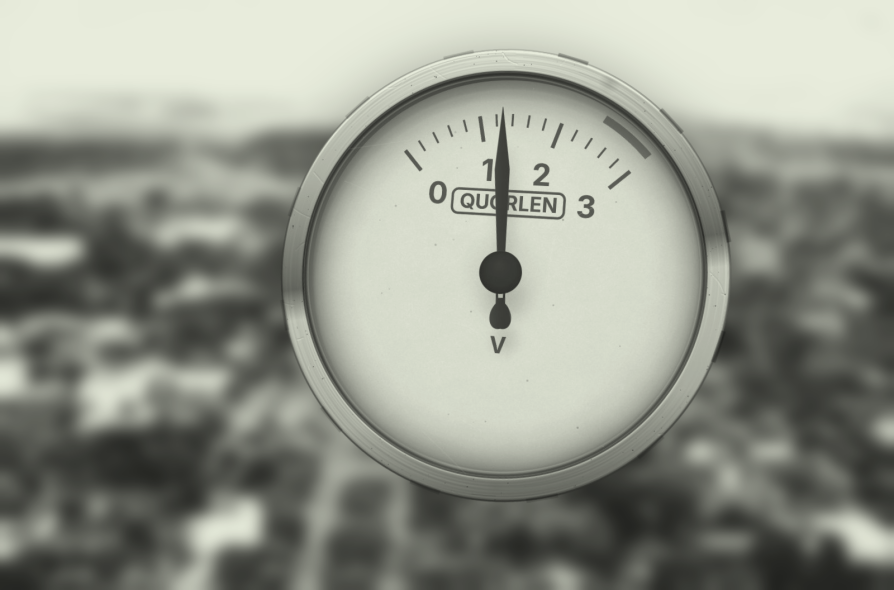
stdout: {"value": 1.3, "unit": "V"}
